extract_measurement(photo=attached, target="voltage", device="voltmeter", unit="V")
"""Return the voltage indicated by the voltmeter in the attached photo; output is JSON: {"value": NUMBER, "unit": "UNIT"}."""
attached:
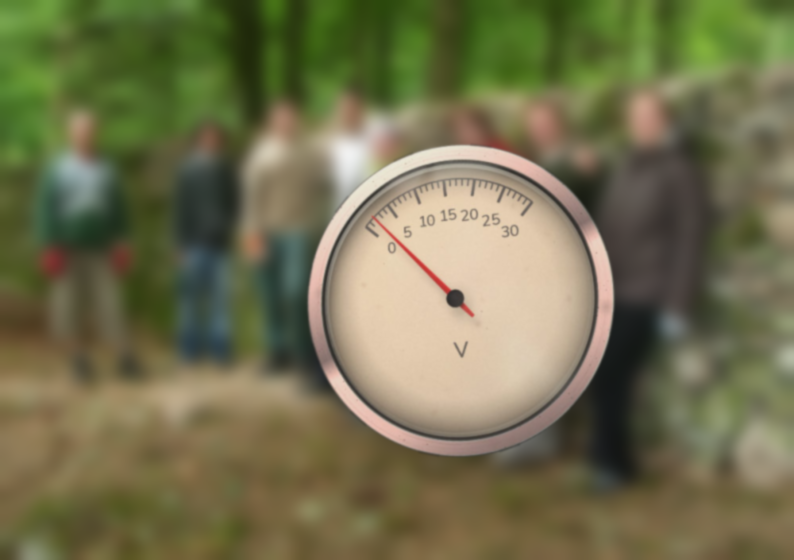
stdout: {"value": 2, "unit": "V"}
